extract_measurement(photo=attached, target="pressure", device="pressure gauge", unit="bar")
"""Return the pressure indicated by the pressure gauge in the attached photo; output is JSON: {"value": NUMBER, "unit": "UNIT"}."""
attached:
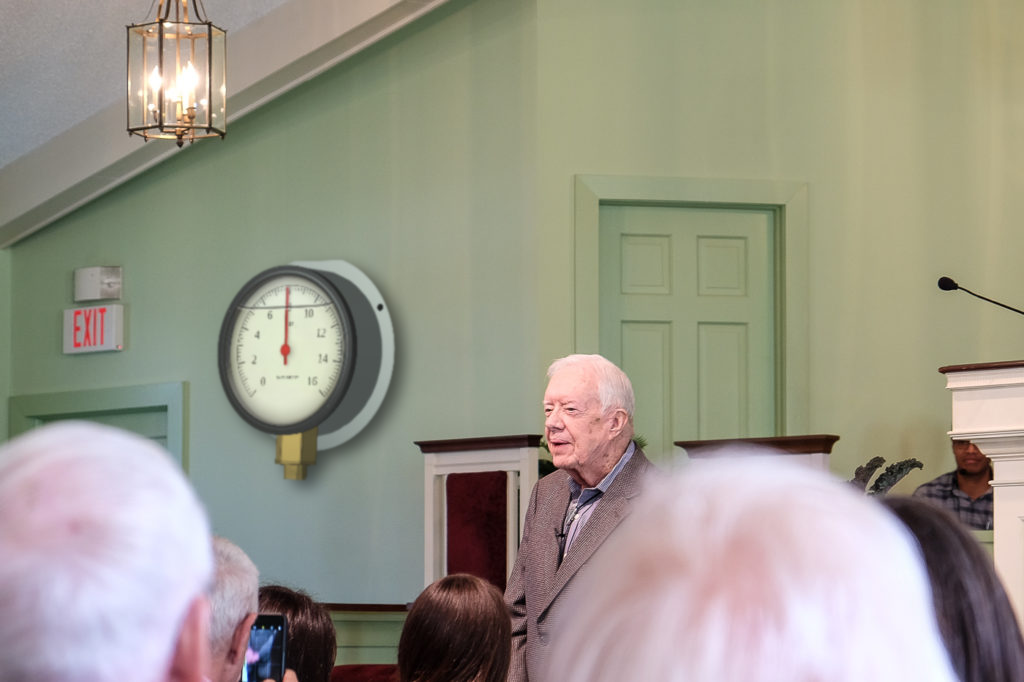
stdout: {"value": 8, "unit": "bar"}
